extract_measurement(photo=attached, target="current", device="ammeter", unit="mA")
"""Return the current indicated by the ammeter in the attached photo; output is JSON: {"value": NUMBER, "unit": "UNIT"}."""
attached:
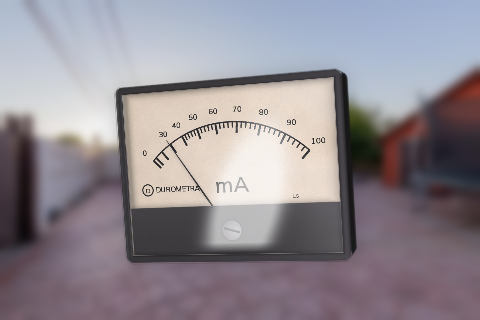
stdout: {"value": 30, "unit": "mA"}
